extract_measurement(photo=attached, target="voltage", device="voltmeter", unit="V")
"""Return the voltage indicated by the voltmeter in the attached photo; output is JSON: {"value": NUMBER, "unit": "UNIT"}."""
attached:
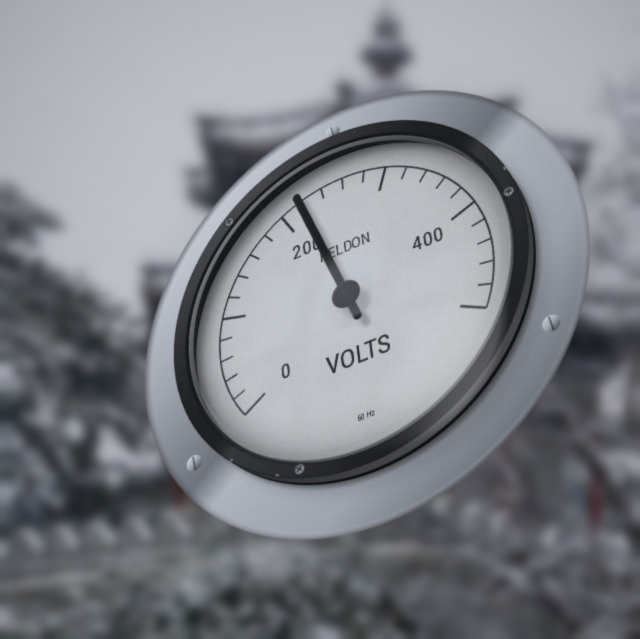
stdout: {"value": 220, "unit": "V"}
